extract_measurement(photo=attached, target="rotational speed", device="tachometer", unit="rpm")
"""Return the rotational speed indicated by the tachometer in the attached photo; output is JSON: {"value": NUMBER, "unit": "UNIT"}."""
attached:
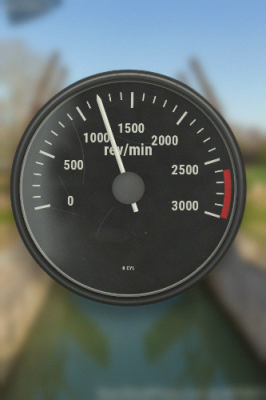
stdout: {"value": 1200, "unit": "rpm"}
